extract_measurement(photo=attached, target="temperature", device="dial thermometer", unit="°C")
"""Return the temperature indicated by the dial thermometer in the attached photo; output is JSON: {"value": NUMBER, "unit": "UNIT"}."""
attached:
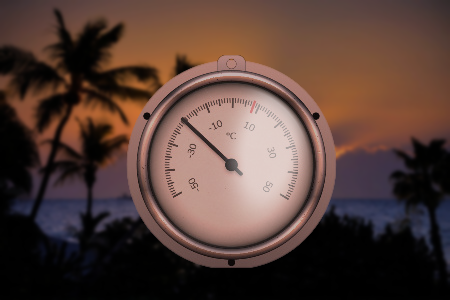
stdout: {"value": -20, "unit": "°C"}
